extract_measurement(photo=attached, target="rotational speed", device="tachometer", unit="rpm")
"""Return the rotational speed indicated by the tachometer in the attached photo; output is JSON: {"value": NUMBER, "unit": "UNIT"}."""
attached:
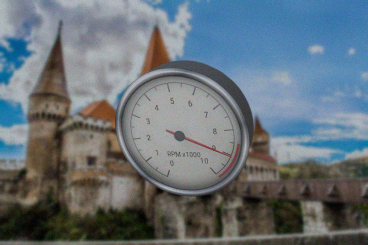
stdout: {"value": 9000, "unit": "rpm"}
